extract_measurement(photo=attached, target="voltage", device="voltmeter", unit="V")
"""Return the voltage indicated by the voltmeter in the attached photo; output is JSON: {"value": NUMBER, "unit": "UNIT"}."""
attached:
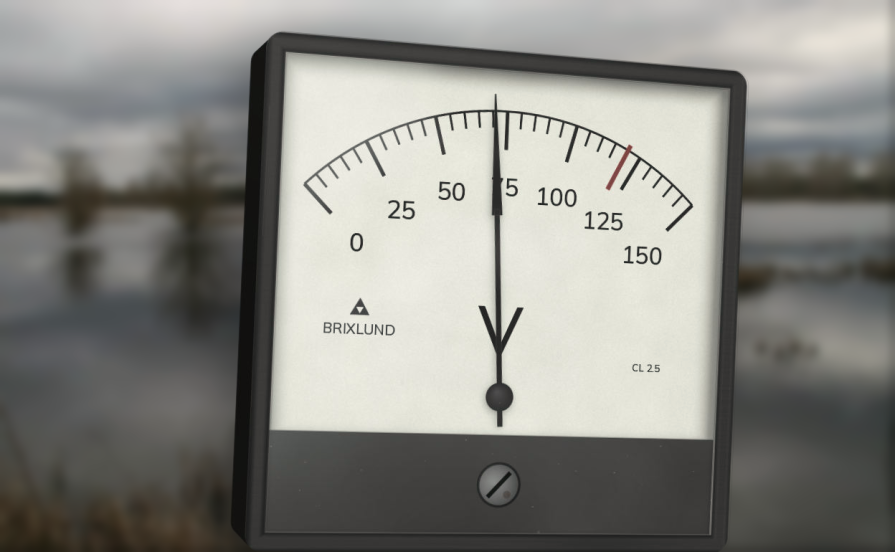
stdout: {"value": 70, "unit": "V"}
